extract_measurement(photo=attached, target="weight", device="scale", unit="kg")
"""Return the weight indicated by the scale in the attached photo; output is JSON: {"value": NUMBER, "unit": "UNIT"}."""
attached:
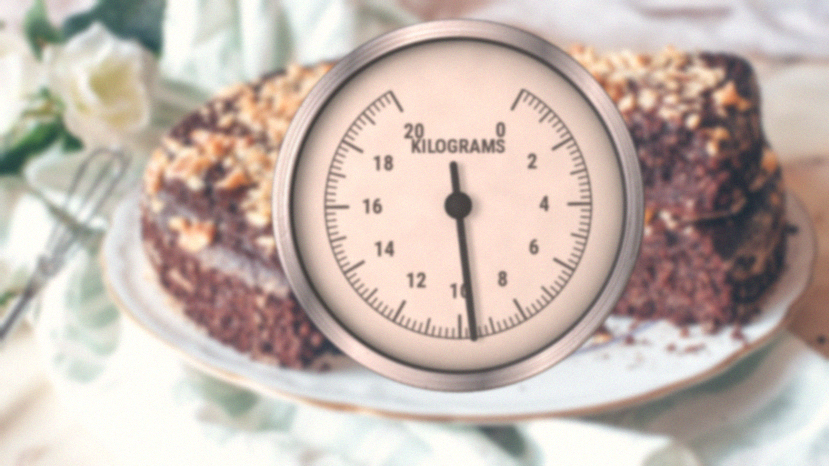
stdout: {"value": 9.6, "unit": "kg"}
